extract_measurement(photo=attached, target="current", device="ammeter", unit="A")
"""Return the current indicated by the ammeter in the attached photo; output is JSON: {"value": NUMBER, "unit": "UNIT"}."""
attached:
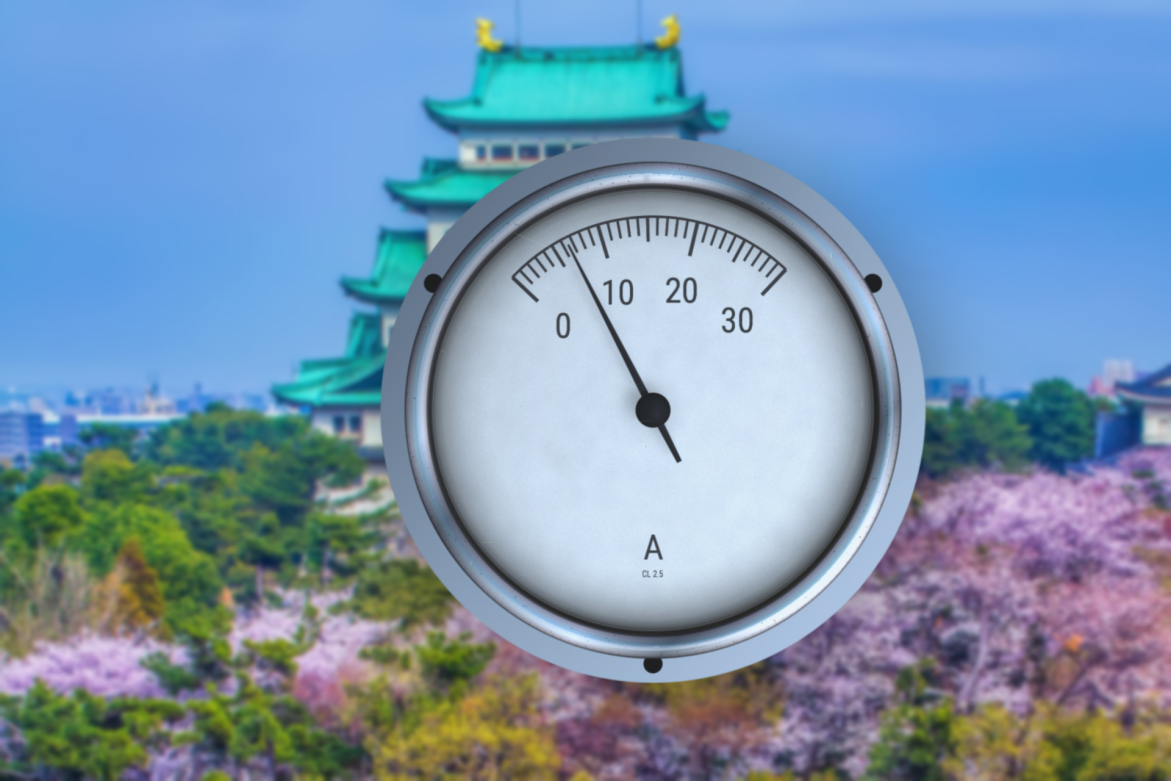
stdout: {"value": 6.5, "unit": "A"}
